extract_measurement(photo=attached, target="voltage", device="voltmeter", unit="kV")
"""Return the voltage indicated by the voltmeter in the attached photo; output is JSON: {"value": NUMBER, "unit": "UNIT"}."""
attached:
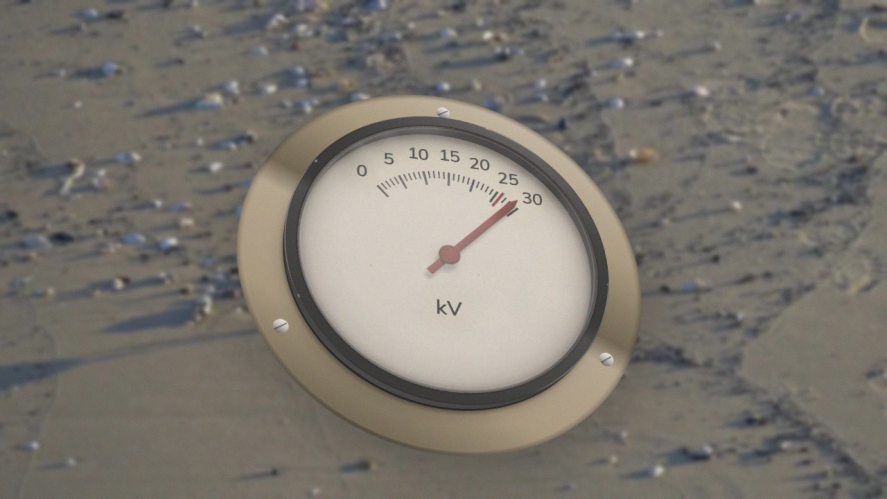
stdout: {"value": 29, "unit": "kV"}
